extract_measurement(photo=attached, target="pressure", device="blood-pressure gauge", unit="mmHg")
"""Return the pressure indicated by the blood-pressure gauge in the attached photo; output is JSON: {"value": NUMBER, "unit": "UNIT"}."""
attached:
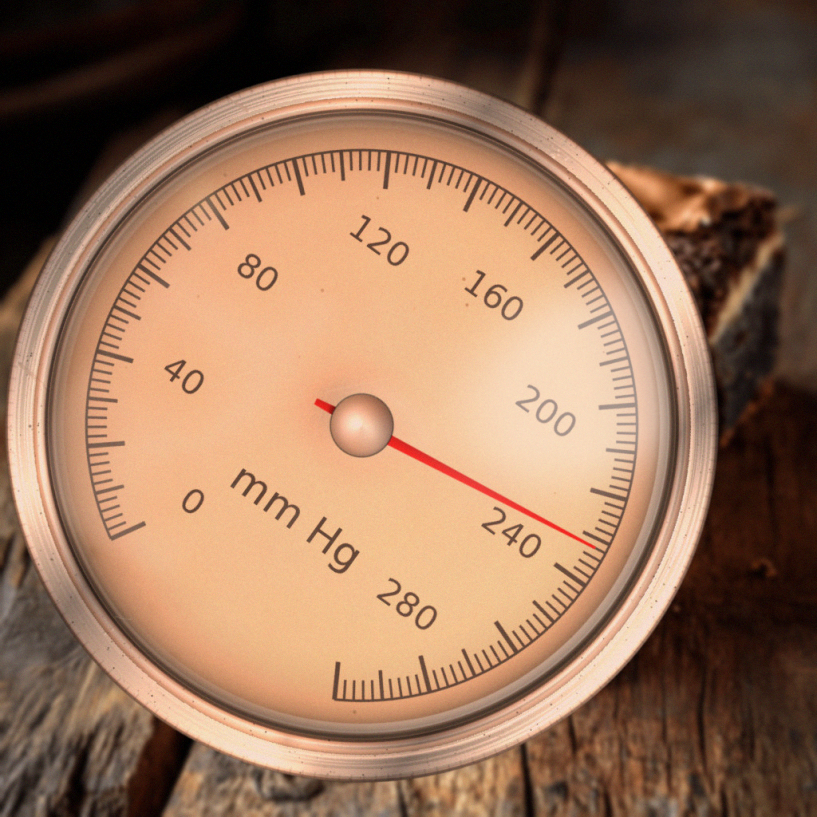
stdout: {"value": 232, "unit": "mmHg"}
